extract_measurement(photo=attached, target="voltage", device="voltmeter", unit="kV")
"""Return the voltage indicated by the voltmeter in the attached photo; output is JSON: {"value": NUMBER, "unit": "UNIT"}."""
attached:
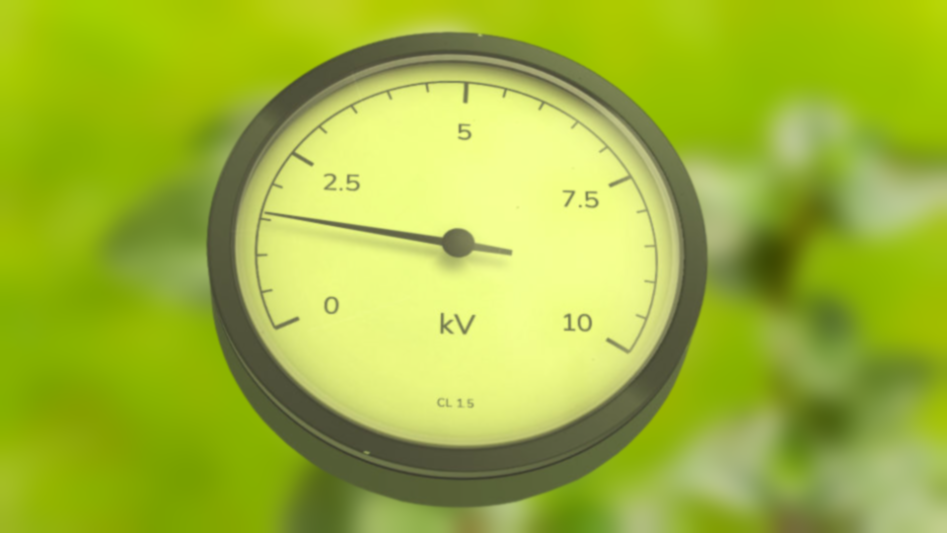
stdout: {"value": 1.5, "unit": "kV"}
